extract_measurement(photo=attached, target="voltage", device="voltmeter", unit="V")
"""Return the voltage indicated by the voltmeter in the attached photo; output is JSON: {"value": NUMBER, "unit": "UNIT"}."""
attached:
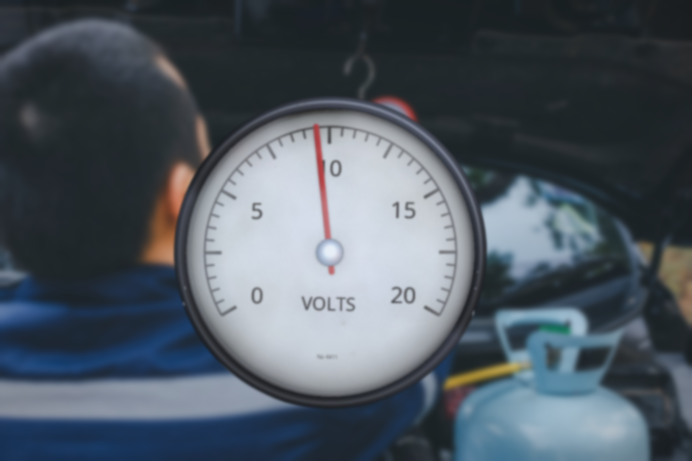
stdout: {"value": 9.5, "unit": "V"}
